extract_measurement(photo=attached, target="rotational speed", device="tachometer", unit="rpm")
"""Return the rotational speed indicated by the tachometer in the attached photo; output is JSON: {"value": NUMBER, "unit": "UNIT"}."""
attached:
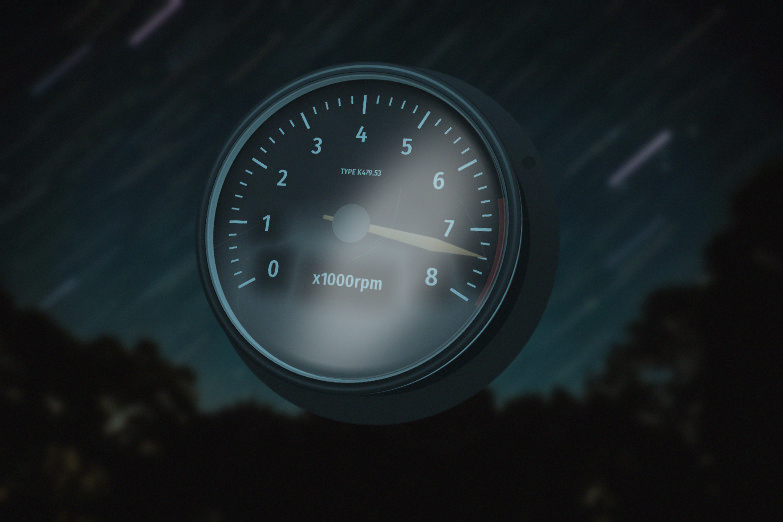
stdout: {"value": 7400, "unit": "rpm"}
